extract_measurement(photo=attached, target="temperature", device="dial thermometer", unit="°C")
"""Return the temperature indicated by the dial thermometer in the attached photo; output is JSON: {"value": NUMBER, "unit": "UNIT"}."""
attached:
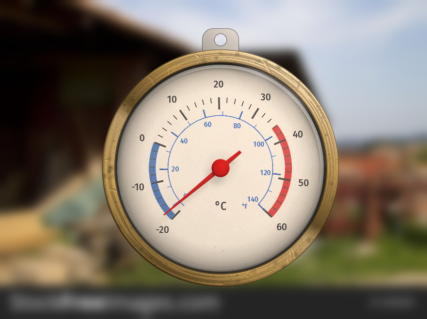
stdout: {"value": -18, "unit": "°C"}
